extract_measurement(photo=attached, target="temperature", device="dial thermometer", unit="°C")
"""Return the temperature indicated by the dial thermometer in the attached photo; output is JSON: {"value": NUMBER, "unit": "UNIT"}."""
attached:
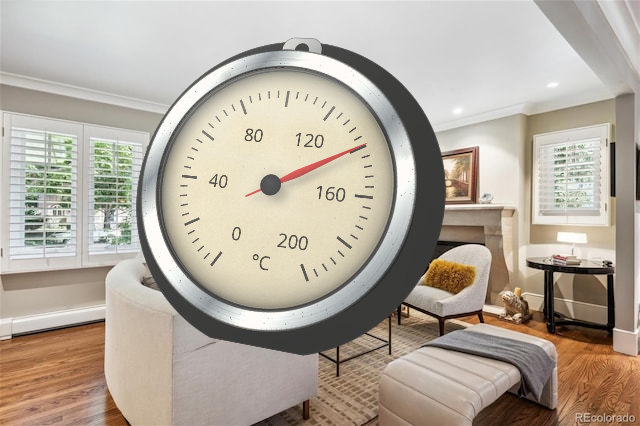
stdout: {"value": 140, "unit": "°C"}
